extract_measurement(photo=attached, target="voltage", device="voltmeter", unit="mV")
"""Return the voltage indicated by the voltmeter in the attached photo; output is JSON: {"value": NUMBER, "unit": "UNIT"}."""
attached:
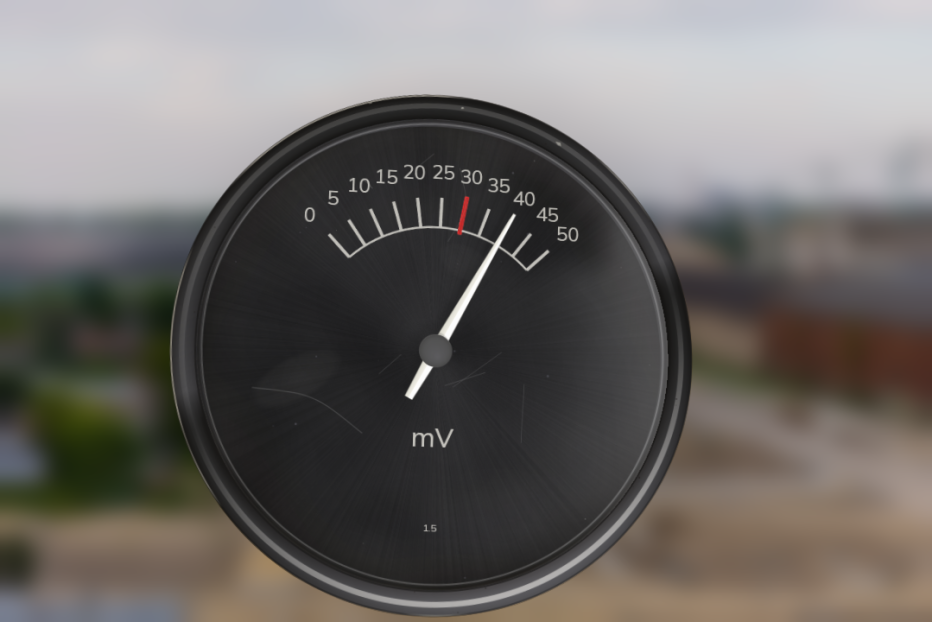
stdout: {"value": 40, "unit": "mV"}
